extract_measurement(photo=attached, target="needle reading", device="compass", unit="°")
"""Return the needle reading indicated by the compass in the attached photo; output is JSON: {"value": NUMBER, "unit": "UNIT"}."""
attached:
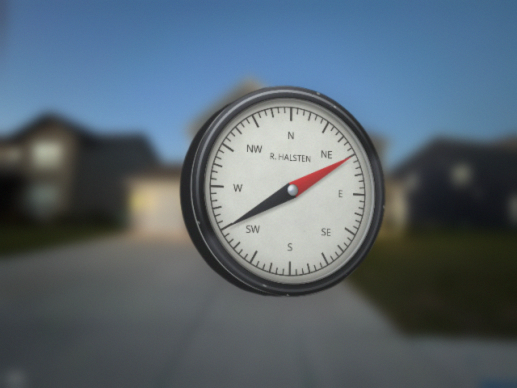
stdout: {"value": 60, "unit": "°"}
